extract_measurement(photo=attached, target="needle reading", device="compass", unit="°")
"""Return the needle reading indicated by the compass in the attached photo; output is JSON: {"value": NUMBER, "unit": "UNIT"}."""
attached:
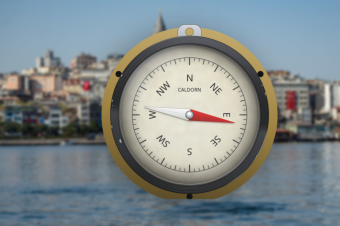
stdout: {"value": 100, "unit": "°"}
